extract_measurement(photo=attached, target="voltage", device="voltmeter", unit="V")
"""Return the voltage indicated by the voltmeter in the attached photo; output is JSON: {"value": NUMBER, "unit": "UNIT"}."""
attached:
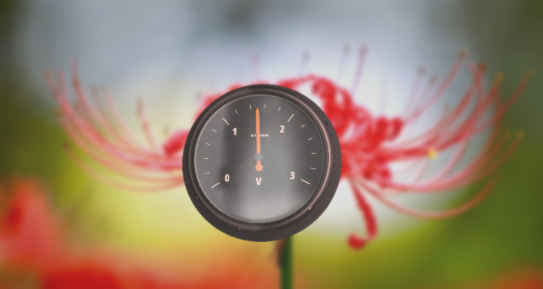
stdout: {"value": 1.5, "unit": "V"}
